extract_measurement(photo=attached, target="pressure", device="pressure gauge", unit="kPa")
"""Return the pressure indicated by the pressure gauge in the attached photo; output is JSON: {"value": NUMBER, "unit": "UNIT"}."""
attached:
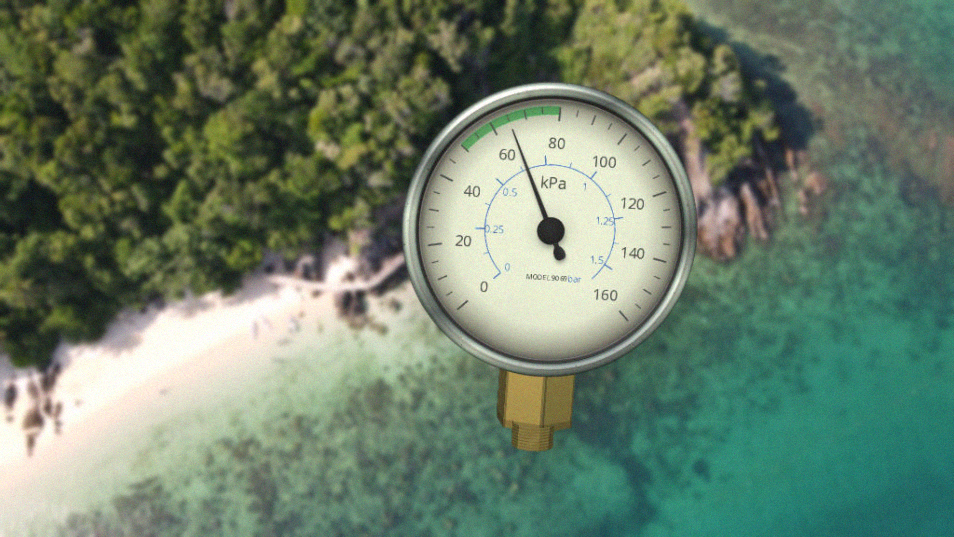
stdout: {"value": 65, "unit": "kPa"}
